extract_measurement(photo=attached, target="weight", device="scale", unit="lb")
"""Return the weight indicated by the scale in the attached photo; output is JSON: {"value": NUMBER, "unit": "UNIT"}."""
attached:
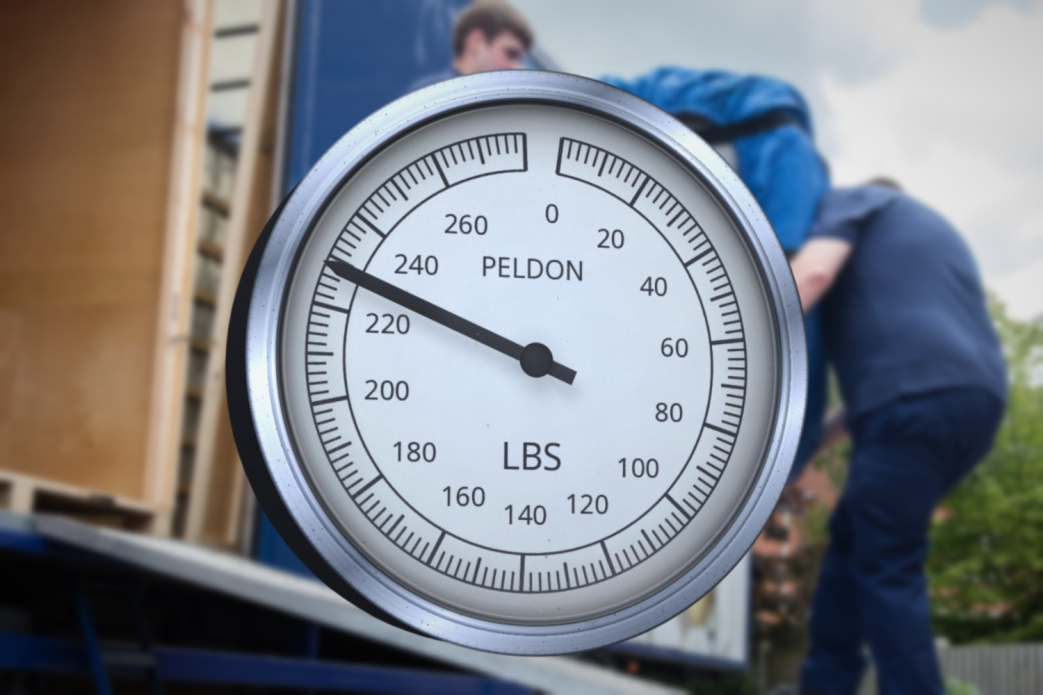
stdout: {"value": 228, "unit": "lb"}
